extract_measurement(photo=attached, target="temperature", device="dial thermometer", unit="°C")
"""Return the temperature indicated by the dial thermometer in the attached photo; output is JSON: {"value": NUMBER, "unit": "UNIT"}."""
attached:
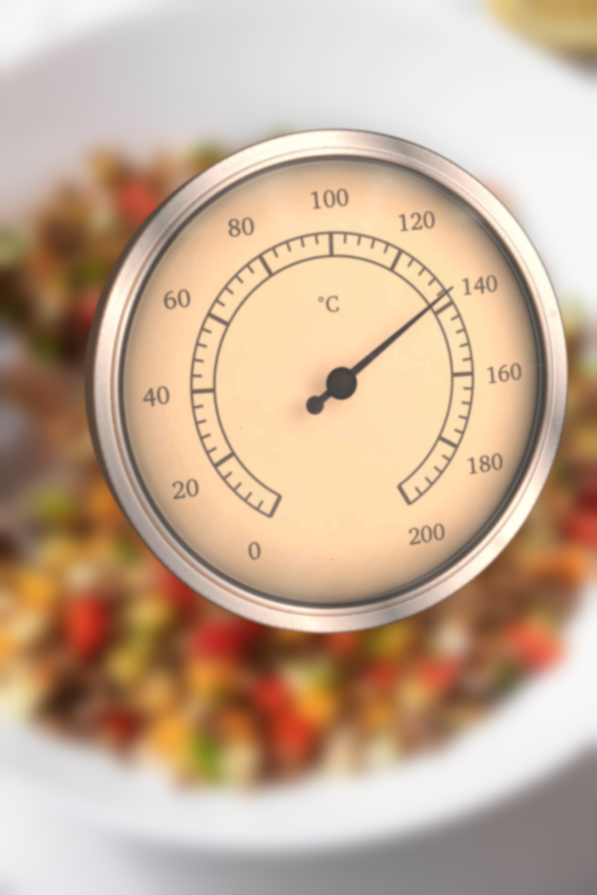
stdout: {"value": 136, "unit": "°C"}
